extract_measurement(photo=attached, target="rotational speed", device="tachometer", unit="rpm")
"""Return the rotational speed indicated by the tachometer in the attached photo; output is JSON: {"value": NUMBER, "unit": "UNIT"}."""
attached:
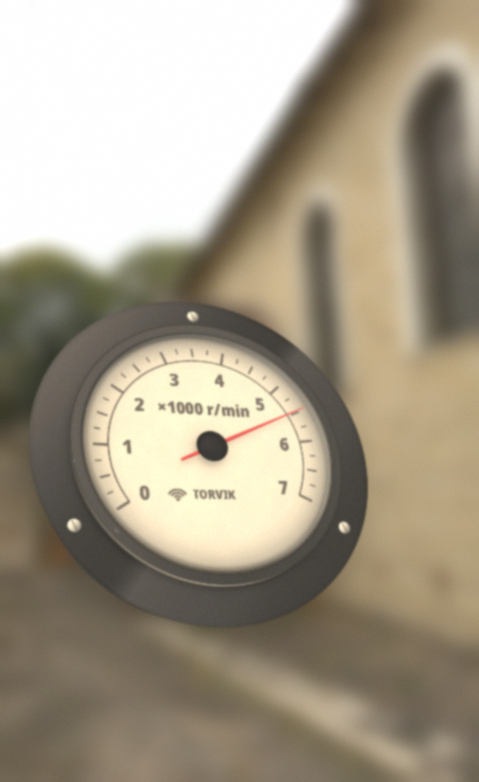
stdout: {"value": 5500, "unit": "rpm"}
